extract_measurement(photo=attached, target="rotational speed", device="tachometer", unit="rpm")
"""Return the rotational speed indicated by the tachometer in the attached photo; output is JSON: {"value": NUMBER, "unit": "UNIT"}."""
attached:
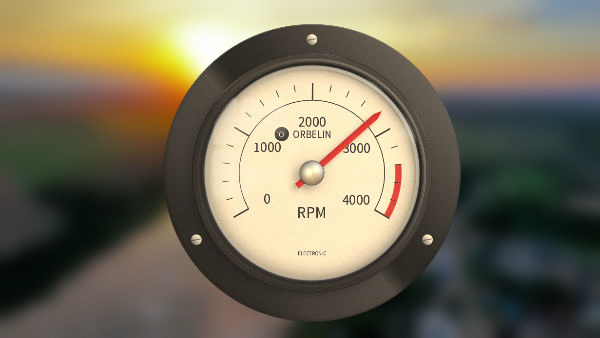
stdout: {"value": 2800, "unit": "rpm"}
